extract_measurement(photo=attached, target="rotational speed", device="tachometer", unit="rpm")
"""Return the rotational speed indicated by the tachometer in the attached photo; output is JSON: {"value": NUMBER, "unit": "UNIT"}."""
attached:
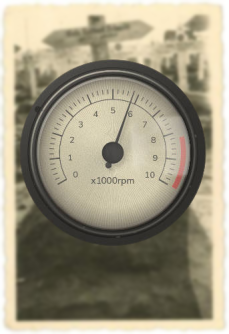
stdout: {"value": 5800, "unit": "rpm"}
